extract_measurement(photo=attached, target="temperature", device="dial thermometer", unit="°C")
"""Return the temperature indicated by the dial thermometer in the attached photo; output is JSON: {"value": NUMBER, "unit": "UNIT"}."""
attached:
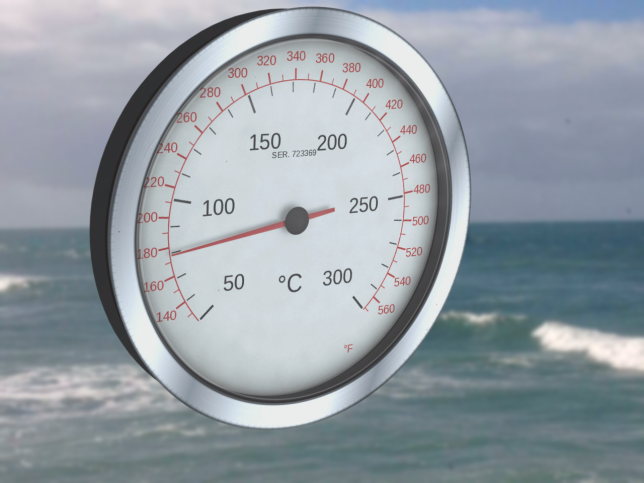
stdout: {"value": 80, "unit": "°C"}
